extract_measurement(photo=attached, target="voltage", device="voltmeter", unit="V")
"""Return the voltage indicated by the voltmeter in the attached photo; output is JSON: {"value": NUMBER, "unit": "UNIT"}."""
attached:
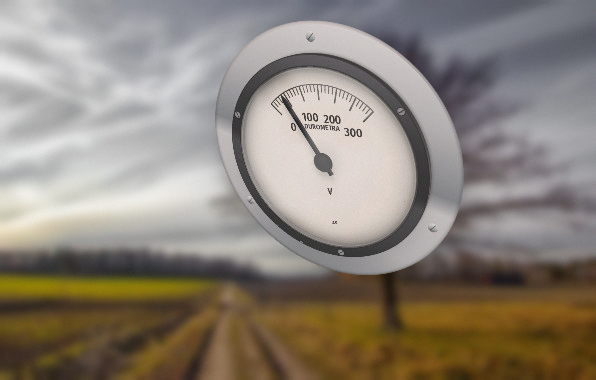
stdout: {"value": 50, "unit": "V"}
